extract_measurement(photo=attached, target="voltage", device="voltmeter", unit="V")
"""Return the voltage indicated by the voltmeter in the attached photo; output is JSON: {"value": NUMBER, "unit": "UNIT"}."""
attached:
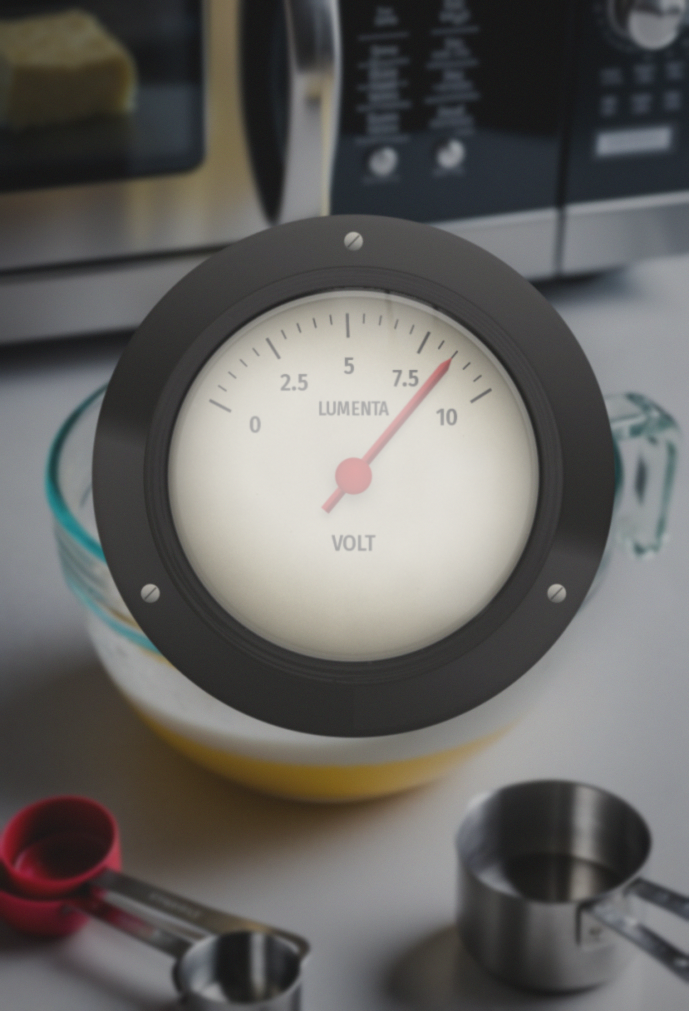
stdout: {"value": 8.5, "unit": "V"}
